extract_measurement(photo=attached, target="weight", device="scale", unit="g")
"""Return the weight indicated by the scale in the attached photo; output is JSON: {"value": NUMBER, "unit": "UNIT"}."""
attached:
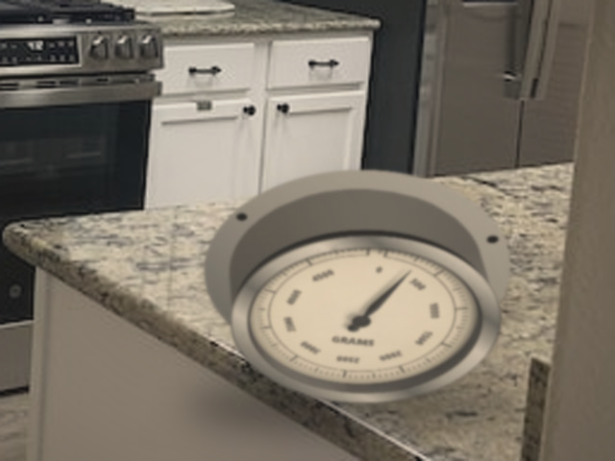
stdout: {"value": 250, "unit": "g"}
